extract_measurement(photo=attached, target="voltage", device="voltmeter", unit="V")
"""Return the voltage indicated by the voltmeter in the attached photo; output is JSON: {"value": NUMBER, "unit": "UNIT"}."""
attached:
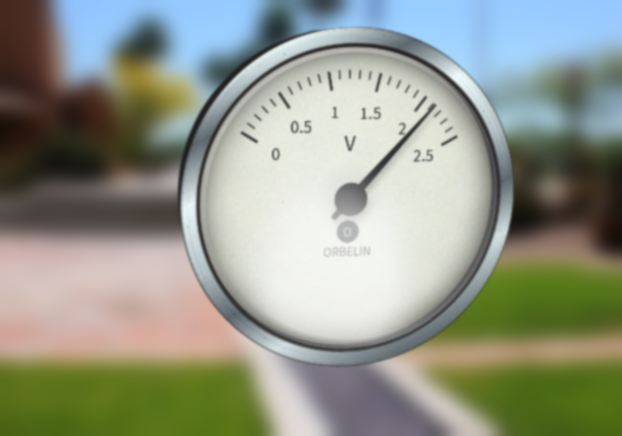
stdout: {"value": 2.1, "unit": "V"}
